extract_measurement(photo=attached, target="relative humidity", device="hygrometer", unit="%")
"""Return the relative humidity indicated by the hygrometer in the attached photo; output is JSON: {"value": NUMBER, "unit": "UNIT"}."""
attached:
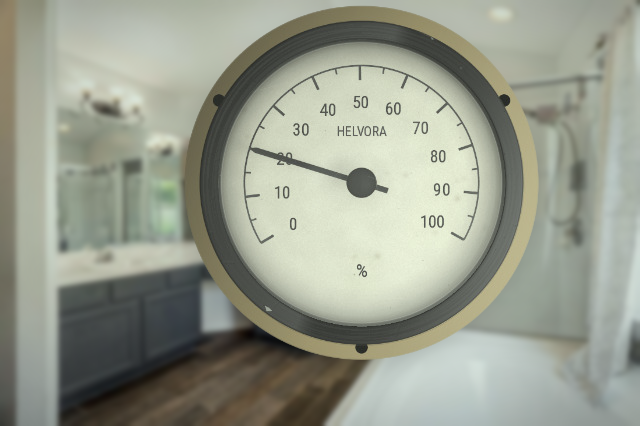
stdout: {"value": 20, "unit": "%"}
